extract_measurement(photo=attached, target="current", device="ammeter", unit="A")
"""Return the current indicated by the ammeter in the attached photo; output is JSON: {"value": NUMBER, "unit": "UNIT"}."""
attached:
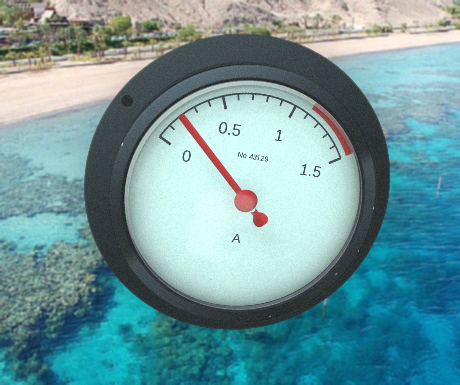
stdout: {"value": 0.2, "unit": "A"}
